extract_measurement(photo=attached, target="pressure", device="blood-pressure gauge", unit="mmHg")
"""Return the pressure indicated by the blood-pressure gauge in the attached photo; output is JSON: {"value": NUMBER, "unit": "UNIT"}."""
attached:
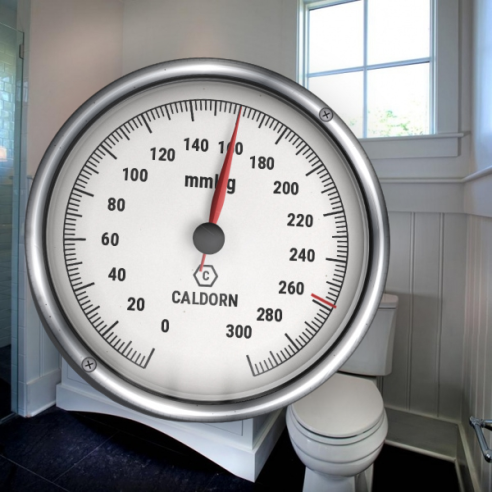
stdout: {"value": 160, "unit": "mmHg"}
